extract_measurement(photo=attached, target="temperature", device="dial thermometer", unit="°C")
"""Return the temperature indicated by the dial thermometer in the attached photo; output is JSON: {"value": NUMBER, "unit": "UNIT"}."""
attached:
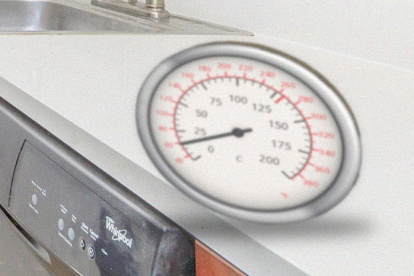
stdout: {"value": 15, "unit": "°C"}
